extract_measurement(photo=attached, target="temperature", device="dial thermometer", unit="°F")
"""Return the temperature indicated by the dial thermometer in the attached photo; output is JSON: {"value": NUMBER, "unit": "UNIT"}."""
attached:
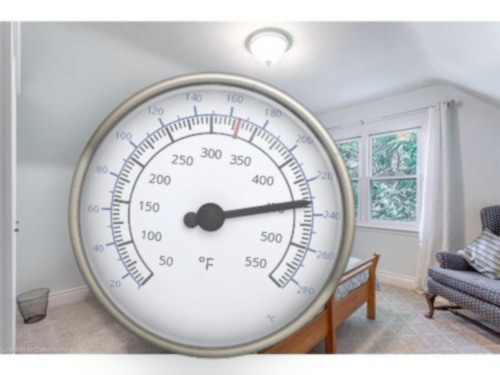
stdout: {"value": 450, "unit": "°F"}
